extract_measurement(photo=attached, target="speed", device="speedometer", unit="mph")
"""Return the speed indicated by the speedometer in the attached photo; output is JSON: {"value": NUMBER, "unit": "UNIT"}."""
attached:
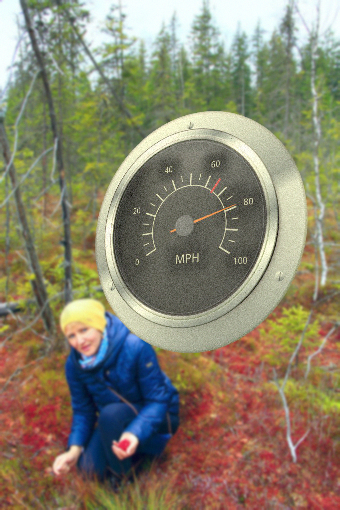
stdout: {"value": 80, "unit": "mph"}
